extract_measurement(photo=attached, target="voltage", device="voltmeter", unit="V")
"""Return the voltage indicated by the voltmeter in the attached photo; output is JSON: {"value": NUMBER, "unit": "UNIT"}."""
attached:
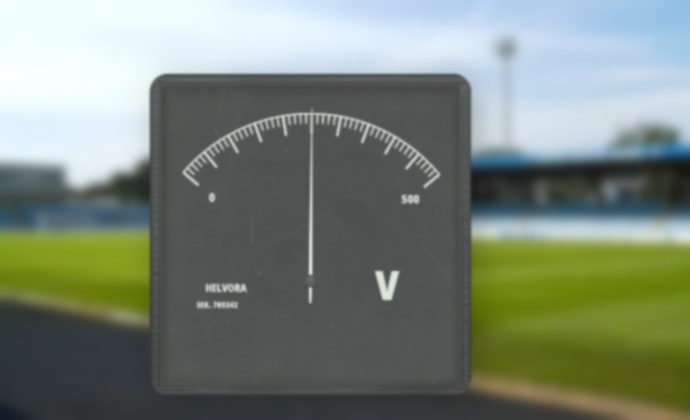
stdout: {"value": 250, "unit": "V"}
